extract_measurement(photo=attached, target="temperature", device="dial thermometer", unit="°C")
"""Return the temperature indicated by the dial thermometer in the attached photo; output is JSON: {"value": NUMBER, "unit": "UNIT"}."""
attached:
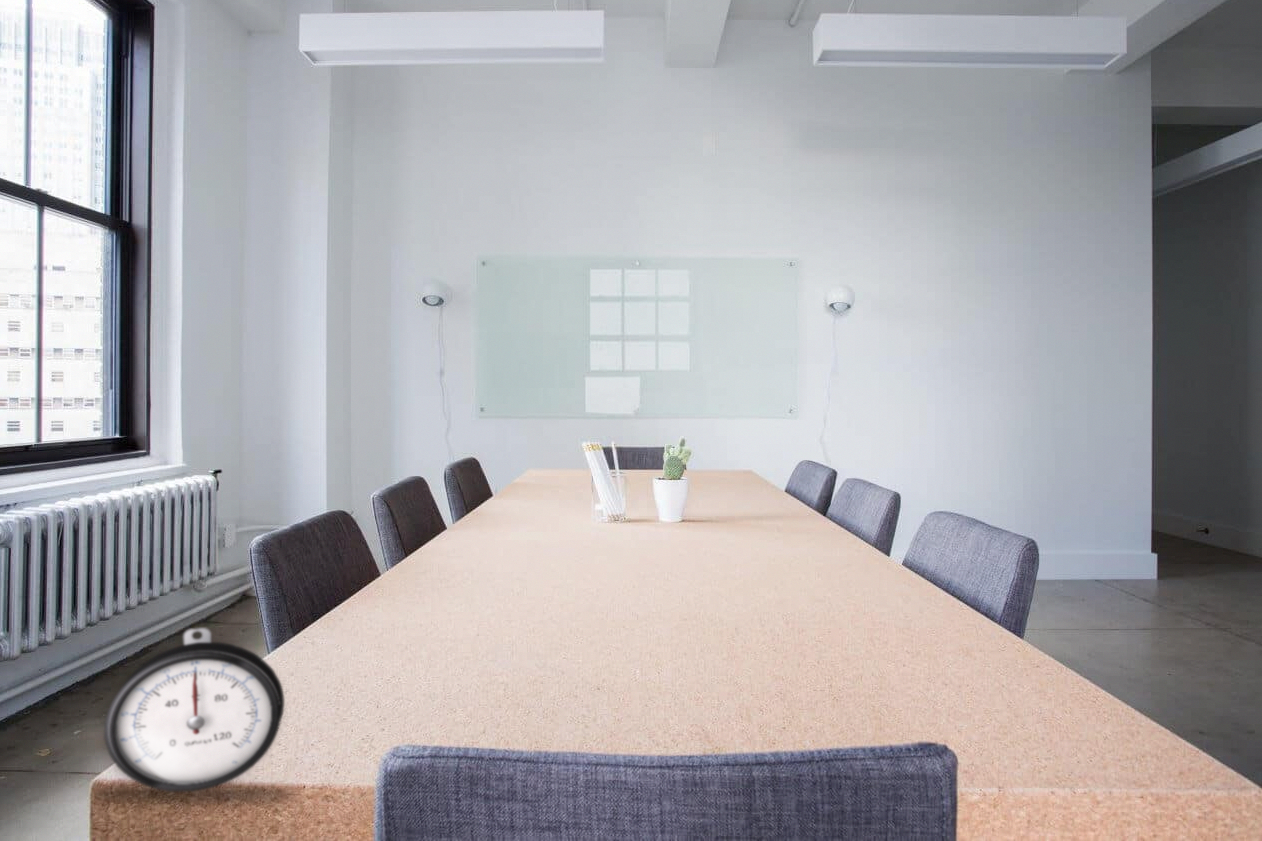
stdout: {"value": 60, "unit": "°C"}
